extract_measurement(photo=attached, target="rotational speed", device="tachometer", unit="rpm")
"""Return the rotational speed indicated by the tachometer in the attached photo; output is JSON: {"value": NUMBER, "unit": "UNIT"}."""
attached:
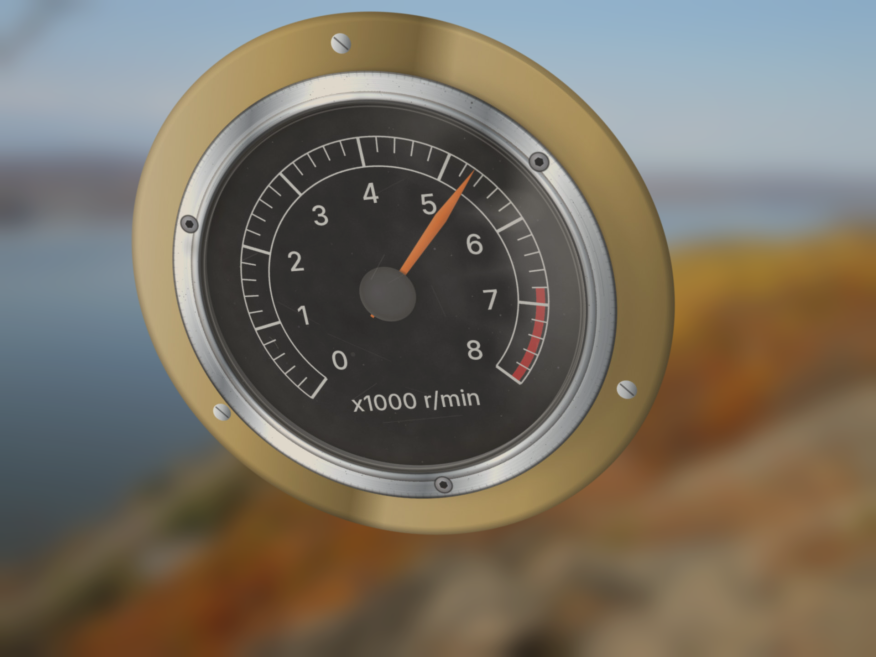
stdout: {"value": 5300, "unit": "rpm"}
